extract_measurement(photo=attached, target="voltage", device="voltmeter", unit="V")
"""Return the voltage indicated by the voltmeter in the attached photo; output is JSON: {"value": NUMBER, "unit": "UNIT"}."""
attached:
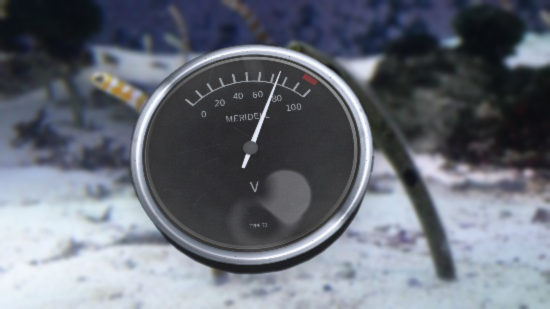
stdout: {"value": 75, "unit": "V"}
